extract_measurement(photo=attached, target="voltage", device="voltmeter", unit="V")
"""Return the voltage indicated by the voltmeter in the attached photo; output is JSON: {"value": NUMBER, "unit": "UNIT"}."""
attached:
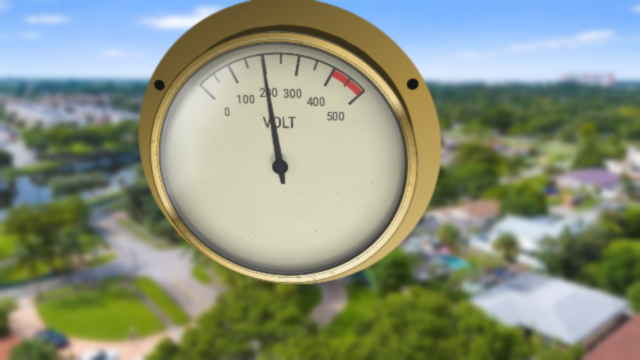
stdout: {"value": 200, "unit": "V"}
